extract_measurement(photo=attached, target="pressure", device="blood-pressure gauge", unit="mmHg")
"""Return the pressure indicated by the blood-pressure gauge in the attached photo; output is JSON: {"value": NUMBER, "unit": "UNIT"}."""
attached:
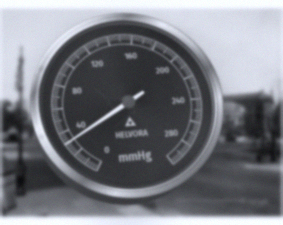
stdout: {"value": 30, "unit": "mmHg"}
